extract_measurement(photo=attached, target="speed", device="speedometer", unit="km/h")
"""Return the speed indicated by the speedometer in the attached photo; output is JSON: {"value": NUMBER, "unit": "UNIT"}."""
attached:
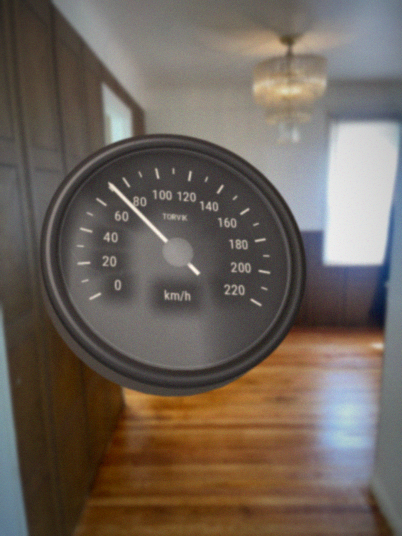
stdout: {"value": 70, "unit": "km/h"}
